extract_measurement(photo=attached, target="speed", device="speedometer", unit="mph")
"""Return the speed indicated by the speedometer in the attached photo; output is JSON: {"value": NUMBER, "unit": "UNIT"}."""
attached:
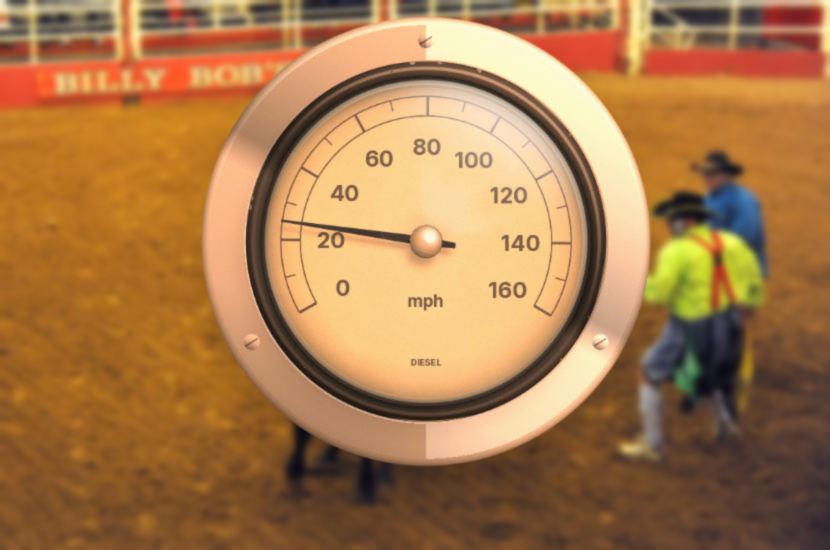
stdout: {"value": 25, "unit": "mph"}
